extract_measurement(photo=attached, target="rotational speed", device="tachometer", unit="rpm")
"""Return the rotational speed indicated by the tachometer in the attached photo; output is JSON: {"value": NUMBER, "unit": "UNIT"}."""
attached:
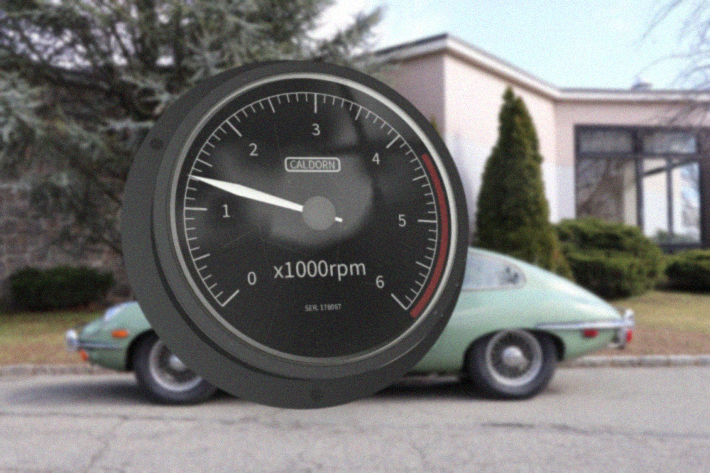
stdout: {"value": 1300, "unit": "rpm"}
